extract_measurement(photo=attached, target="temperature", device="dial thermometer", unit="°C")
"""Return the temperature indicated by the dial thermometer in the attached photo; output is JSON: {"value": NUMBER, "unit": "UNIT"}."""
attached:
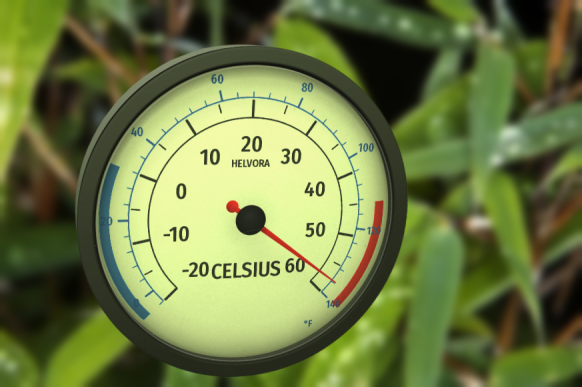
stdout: {"value": 57.5, "unit": "°C"}
